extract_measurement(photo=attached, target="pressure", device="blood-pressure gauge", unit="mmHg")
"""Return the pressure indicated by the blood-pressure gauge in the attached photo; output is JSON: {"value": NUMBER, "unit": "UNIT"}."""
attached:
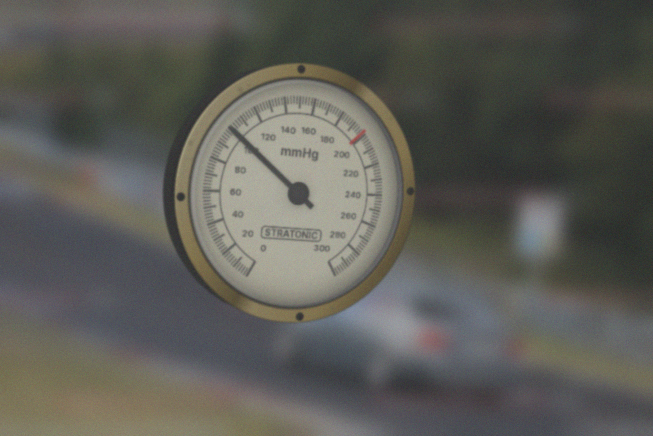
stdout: {"value": 100, "unit": "mmHg"}
